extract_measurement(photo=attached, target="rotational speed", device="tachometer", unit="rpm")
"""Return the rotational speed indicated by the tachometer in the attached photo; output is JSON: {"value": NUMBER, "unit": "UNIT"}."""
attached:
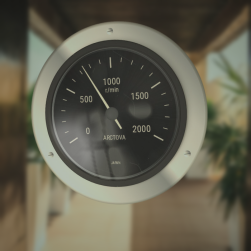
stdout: {"value": 750, "unit": "rpm"}
